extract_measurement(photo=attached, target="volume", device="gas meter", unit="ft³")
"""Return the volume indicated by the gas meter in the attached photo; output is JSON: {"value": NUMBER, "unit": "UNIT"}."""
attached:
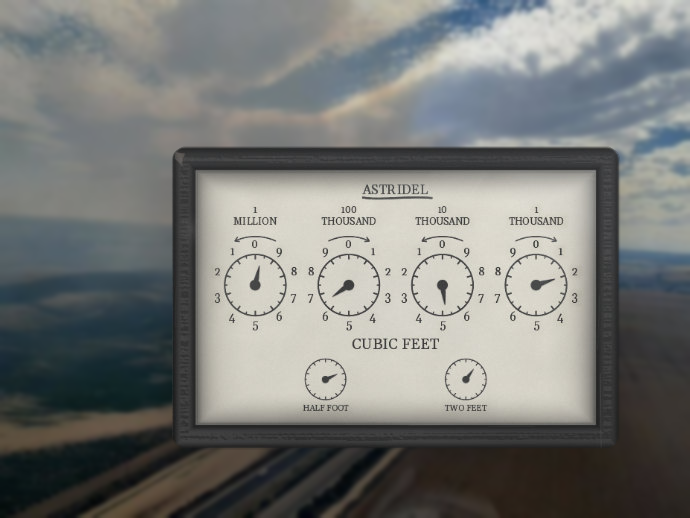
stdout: {"value": 965200, "unit": "ft³"}
